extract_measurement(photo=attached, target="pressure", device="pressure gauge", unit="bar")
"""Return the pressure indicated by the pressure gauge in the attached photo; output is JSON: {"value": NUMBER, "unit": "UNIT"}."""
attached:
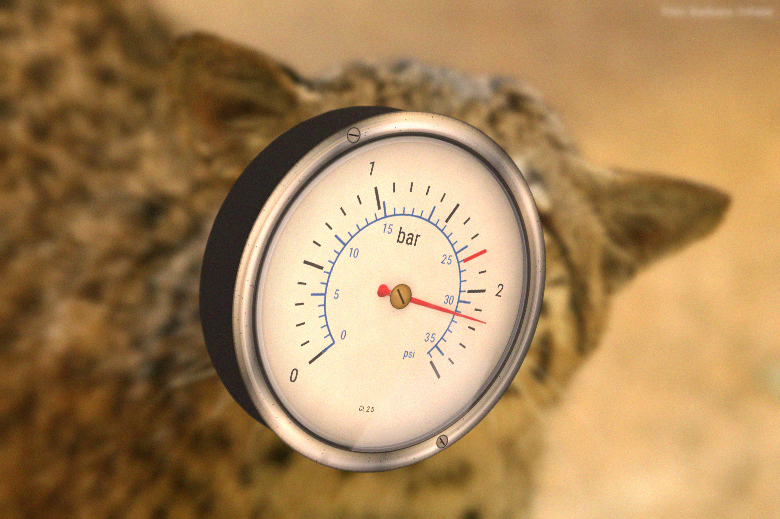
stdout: {"value": 2.15, "unit": "bar"}
